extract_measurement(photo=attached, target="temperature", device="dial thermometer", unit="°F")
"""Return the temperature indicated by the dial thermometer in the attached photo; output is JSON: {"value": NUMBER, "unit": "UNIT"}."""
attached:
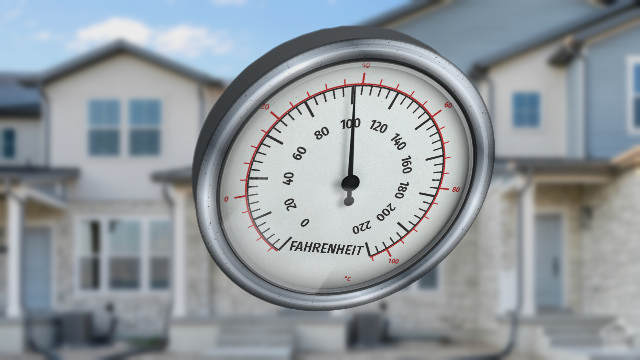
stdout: {"value": 100, "unit": "°F"}
